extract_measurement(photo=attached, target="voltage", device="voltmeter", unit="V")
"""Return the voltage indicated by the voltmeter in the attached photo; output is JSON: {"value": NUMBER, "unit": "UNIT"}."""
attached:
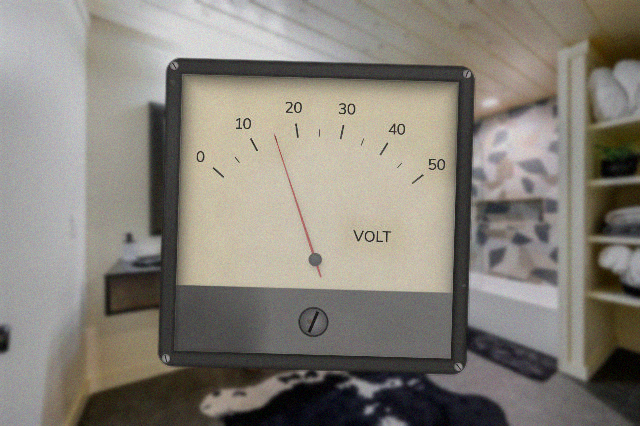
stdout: {"value": 15, "unit": "V"}
